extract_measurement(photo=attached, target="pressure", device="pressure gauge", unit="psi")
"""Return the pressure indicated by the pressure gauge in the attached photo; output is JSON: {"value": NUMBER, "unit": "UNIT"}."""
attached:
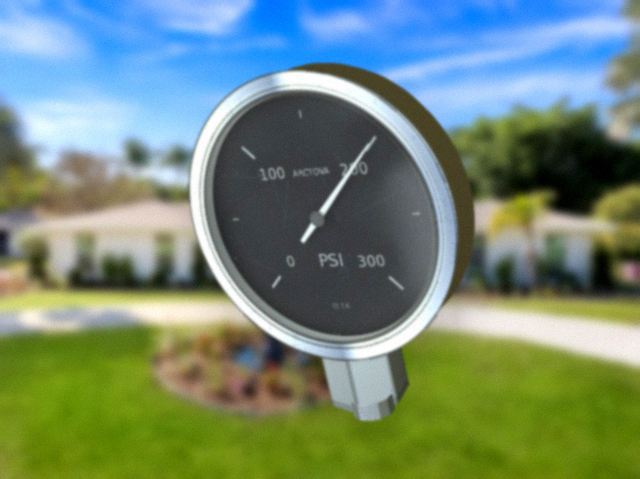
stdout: {"value": 200, "unit": "psi"}
